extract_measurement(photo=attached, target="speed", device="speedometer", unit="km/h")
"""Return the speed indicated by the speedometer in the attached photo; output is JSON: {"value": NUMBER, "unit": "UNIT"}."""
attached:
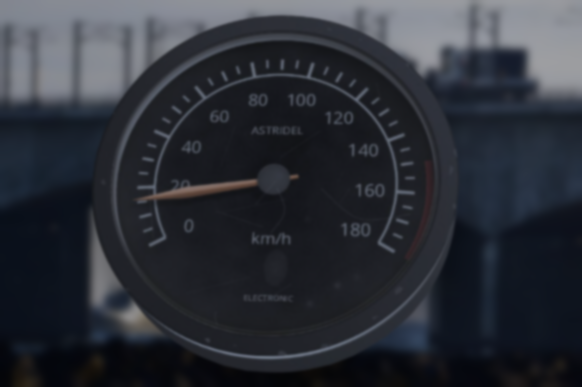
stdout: {"value": 15, "unit": "km/h"}
